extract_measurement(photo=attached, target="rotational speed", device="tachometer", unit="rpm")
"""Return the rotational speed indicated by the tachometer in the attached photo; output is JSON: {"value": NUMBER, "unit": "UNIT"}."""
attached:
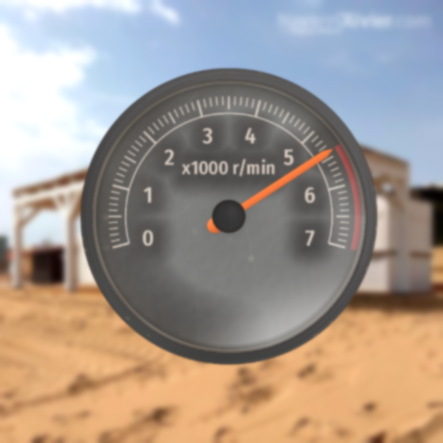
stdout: {"value": 5400, "unit": "rpm"}
